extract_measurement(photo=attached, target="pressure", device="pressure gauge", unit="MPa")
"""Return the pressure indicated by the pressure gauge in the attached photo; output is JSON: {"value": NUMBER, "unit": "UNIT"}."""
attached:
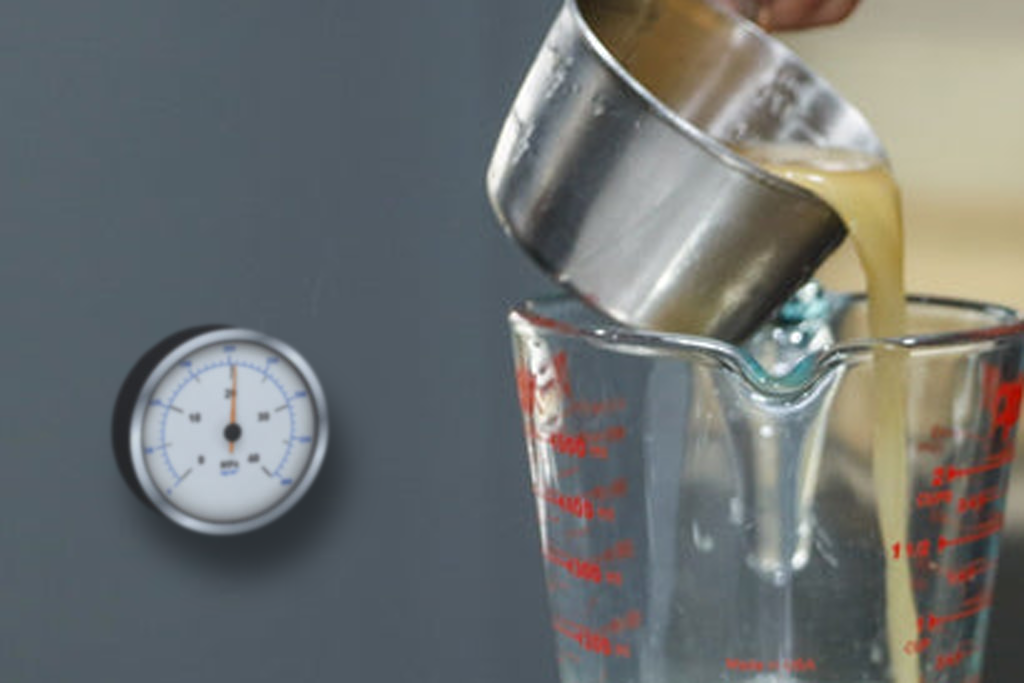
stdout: {"value": 20, "unit": "MPa"}
